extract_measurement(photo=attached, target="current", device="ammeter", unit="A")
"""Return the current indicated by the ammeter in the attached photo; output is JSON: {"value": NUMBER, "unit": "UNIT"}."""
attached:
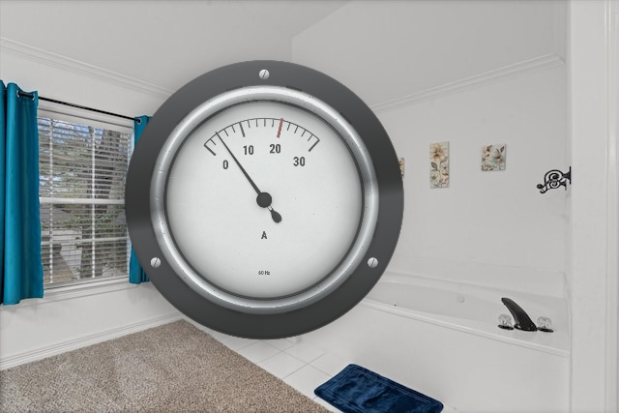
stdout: {"value": 4, "unit": "A"}
